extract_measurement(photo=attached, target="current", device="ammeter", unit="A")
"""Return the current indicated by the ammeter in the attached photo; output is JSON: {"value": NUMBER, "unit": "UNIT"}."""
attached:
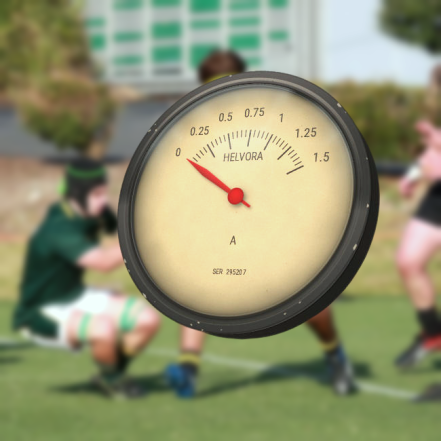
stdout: {"value": 0, "unit": "A"}
